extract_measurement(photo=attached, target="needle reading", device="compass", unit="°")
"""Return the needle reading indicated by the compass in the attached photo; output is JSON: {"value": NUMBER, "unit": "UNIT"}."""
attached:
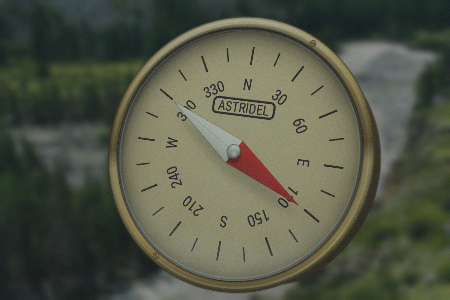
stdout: {"value": 120, "unit": "°"}
